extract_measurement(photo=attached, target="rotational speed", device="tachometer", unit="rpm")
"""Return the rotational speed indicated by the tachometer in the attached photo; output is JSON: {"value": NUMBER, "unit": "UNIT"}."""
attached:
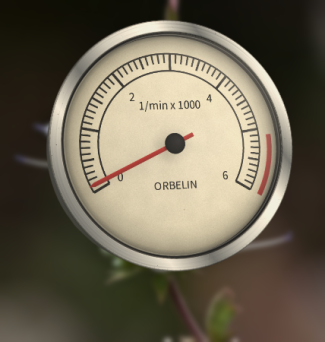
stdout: {"value": 100, "unit": "rpm"}
